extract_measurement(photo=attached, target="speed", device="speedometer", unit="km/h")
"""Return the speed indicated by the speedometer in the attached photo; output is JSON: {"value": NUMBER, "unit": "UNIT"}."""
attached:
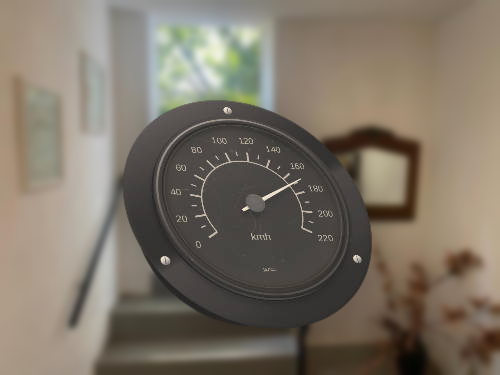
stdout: {"value": 170, "unit": "km/h"}
